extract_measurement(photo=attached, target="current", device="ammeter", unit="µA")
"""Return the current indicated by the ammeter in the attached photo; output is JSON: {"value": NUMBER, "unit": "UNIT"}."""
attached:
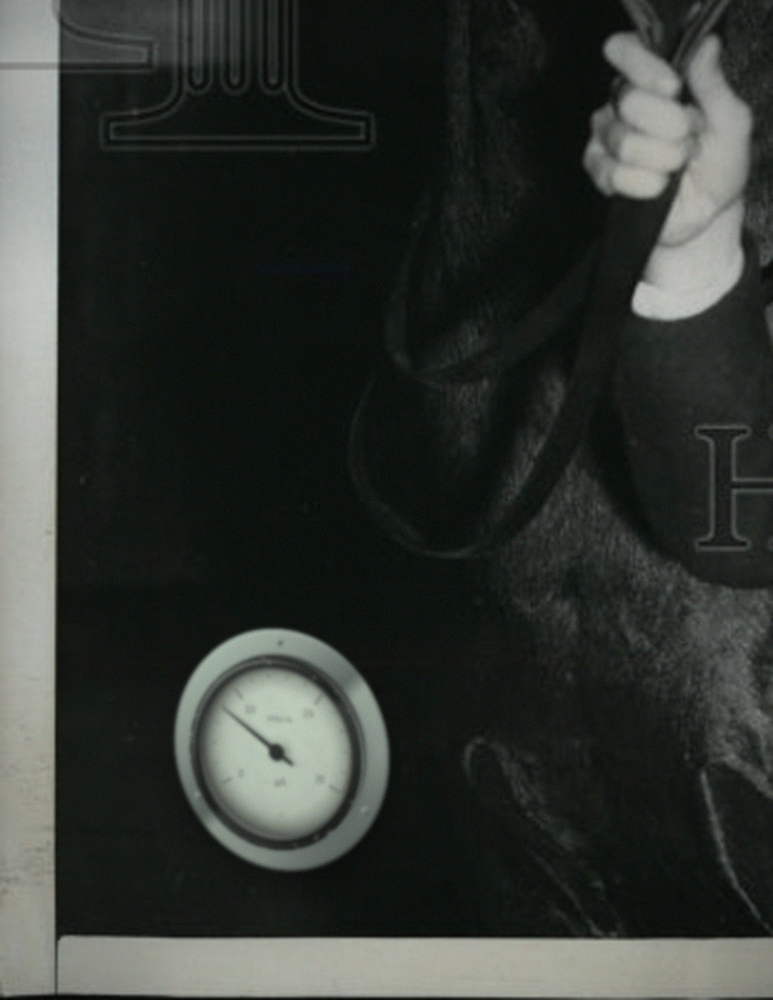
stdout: {"value": 8, "unit": "µA"}
